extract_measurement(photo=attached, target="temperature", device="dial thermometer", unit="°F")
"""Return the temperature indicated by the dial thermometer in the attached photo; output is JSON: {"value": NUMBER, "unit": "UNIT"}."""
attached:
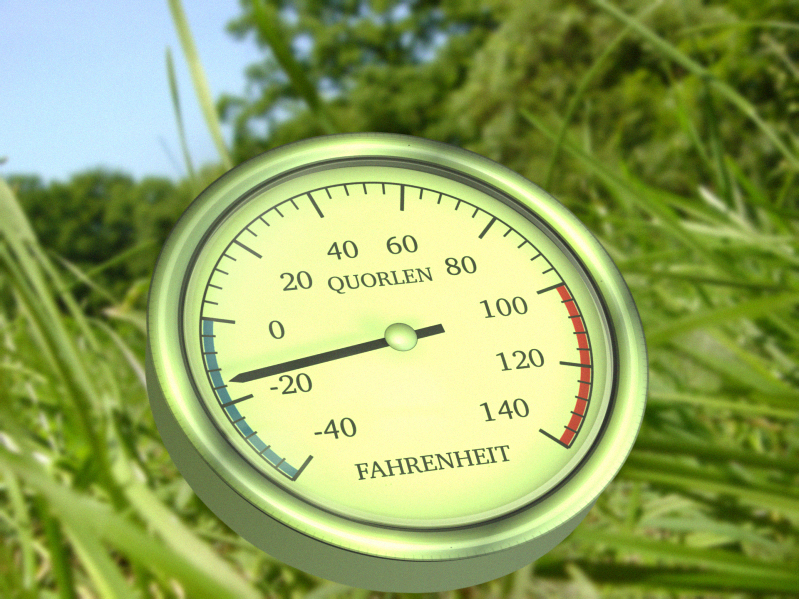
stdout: {"value": -16, "unit": "°F"}
